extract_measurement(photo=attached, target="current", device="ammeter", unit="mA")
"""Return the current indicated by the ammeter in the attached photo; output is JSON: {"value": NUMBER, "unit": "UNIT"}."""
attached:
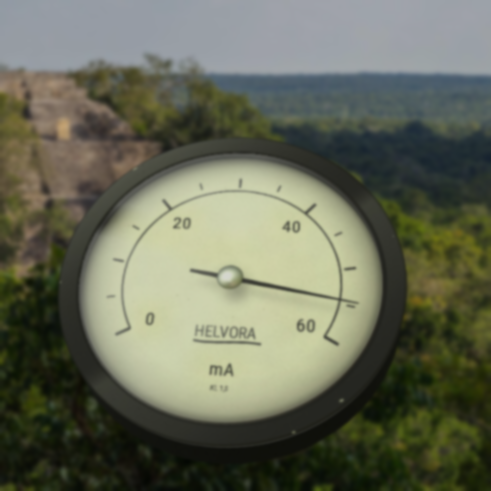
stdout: {"value": 55, "unit": "mA"}
